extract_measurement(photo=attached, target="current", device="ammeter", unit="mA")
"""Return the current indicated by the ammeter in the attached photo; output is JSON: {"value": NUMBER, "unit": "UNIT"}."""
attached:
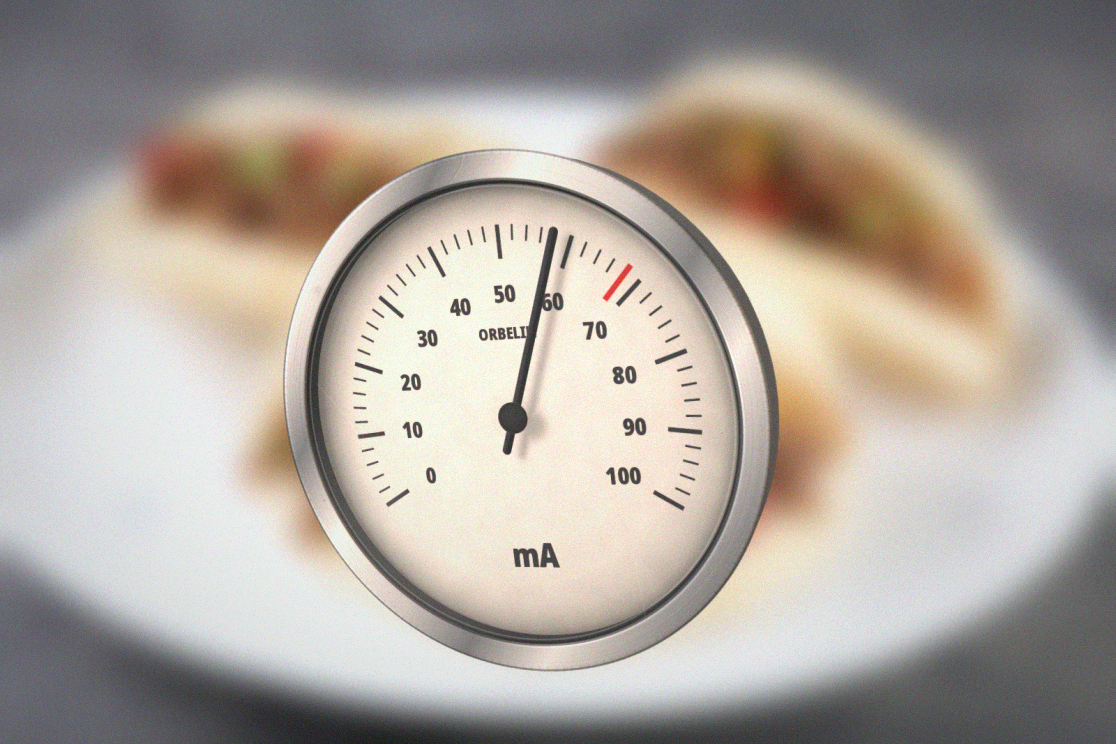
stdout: {"value": 58, "unit": "mA"}
